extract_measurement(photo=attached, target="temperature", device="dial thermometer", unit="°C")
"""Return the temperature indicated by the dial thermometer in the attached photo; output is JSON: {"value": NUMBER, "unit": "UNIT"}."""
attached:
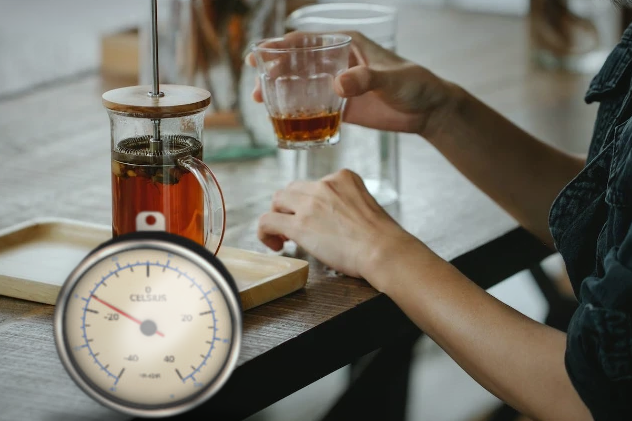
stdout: {"value": -16, "unit": "°C"}
